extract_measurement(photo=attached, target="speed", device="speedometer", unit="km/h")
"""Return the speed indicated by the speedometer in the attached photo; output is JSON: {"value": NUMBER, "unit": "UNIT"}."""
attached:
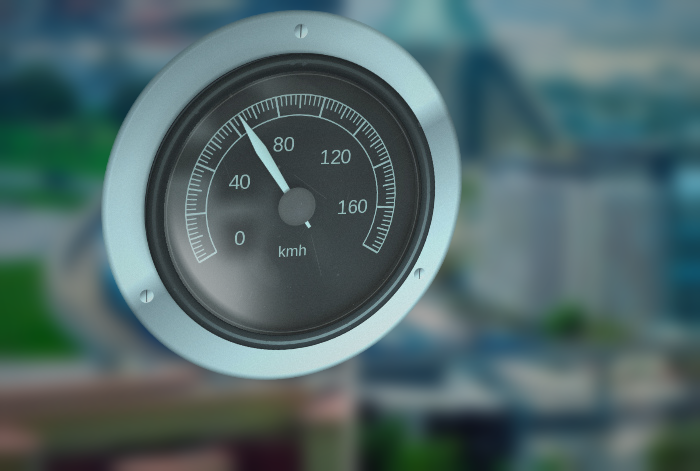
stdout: {"value": 64, "unit": "km/h"}
